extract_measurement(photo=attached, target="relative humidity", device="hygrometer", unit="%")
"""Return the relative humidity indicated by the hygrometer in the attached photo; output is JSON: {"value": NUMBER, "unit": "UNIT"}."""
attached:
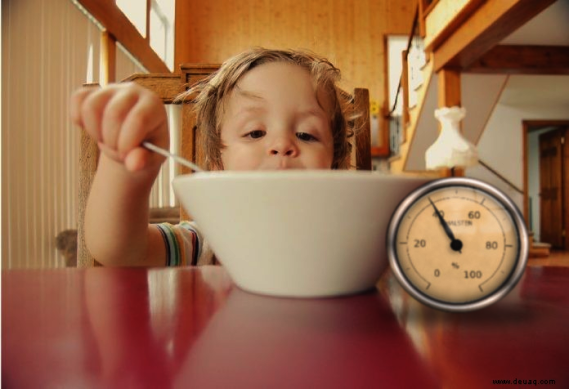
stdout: {"value": 40, "unit": "%"}
